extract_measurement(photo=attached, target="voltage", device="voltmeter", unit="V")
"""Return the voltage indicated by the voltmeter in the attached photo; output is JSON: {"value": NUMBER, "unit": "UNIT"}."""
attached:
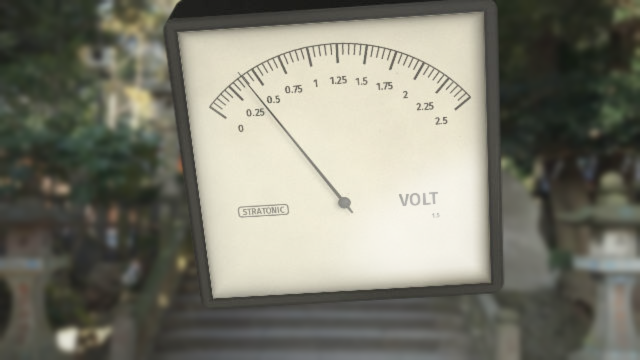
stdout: {"value": 0.4, "unit": "V"}
